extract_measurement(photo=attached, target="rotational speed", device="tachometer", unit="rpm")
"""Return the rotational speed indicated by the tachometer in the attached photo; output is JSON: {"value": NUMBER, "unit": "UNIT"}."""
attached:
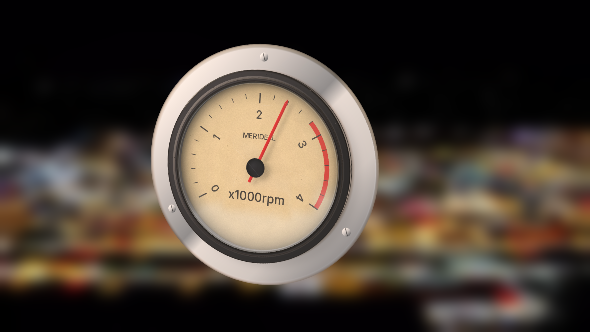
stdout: {"value": 2400, "unit": "rpm"}
